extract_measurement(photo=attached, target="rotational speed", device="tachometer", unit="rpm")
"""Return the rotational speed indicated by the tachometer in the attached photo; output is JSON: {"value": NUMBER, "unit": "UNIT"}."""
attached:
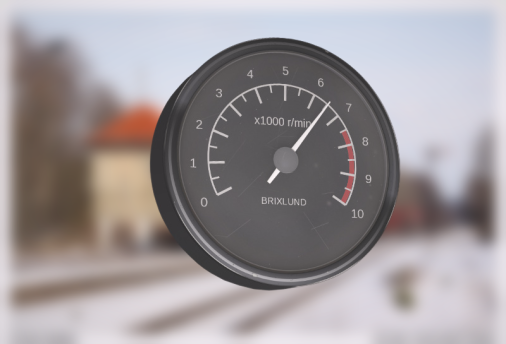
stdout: {"value": 6500, "unit": "rpm"}
